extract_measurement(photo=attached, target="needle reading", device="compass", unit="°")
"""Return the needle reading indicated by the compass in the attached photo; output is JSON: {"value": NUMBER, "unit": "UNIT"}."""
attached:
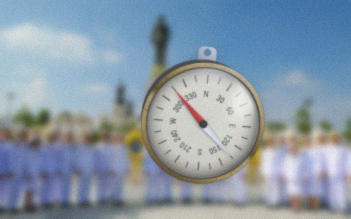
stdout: {"value": 315, "unit": "°"}
